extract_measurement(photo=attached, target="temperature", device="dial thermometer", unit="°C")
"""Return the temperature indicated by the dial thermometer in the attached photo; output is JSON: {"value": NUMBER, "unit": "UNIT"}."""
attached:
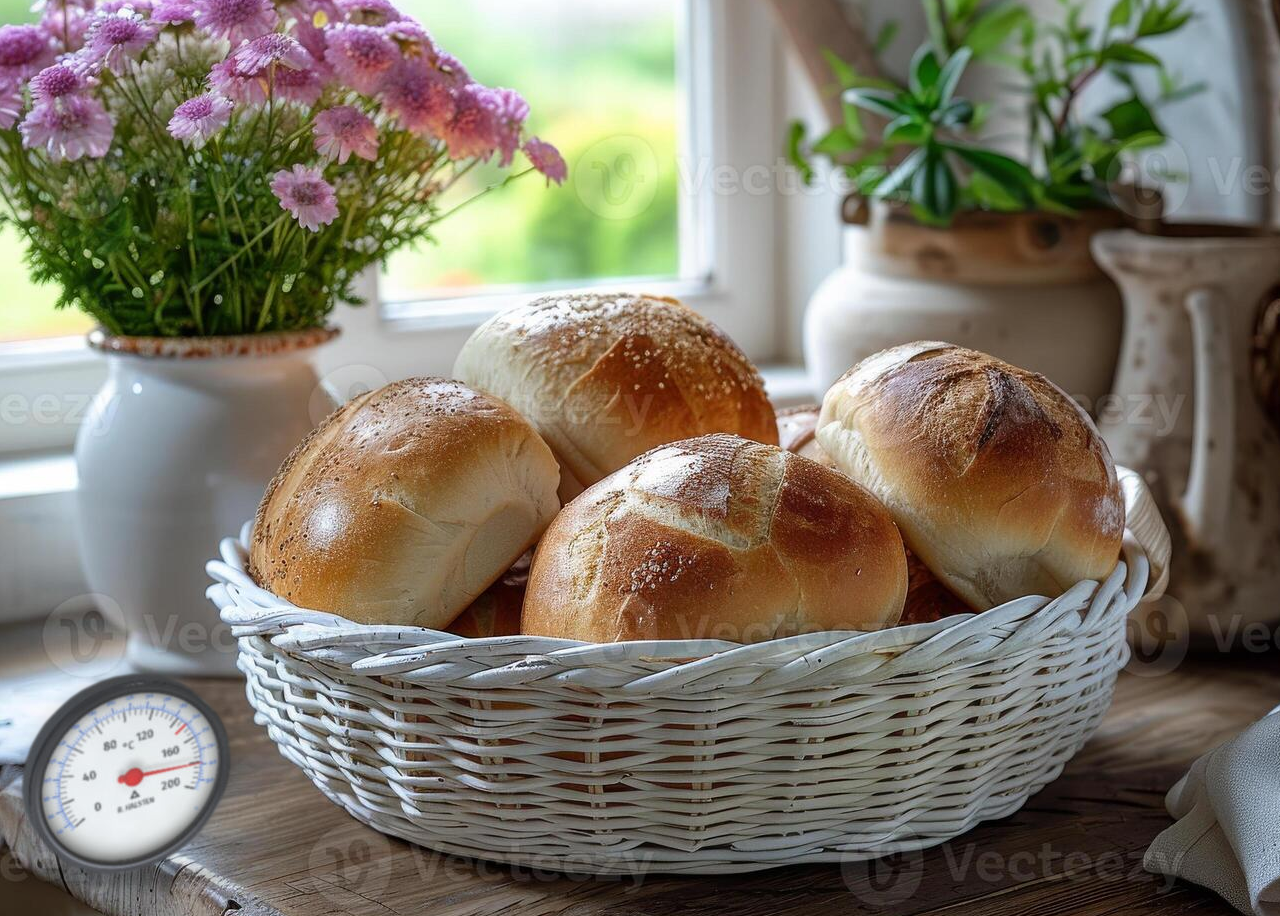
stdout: {"value": 180, "unit": "°C"}
